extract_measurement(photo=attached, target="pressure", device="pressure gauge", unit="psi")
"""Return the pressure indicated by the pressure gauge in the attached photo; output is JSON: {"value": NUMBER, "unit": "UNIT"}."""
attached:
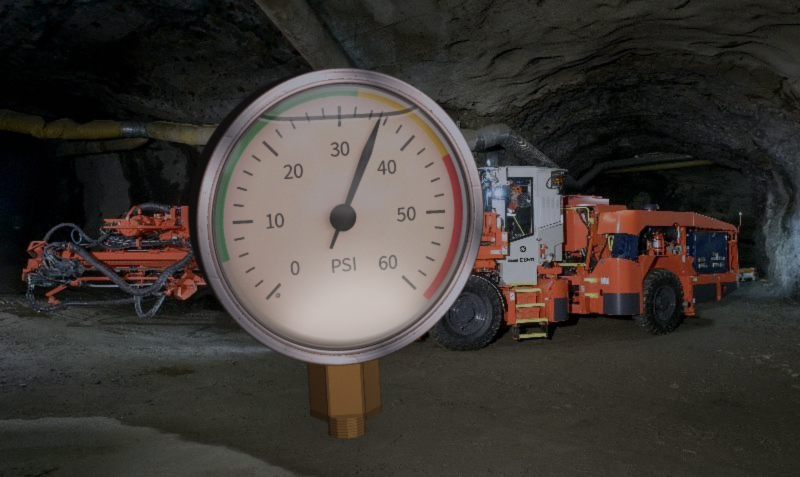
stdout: {"value": 35, "unit": "psi"}
